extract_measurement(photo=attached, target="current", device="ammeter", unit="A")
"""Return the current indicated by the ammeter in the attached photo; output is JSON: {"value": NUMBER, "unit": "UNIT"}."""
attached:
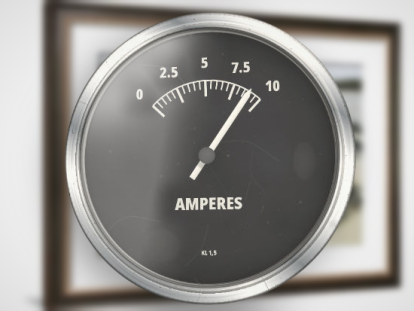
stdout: {"value": 9, "unit": "A"}
